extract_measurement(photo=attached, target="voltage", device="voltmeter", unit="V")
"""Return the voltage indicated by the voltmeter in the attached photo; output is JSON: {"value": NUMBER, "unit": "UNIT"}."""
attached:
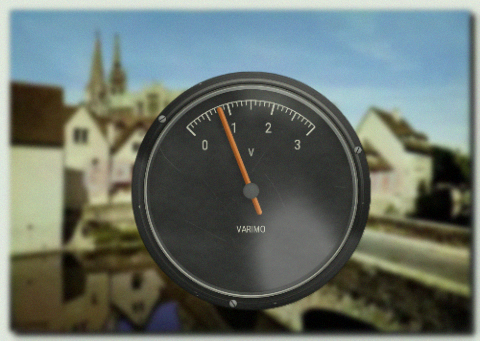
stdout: {"value": 0.8, "unit": "V"}
